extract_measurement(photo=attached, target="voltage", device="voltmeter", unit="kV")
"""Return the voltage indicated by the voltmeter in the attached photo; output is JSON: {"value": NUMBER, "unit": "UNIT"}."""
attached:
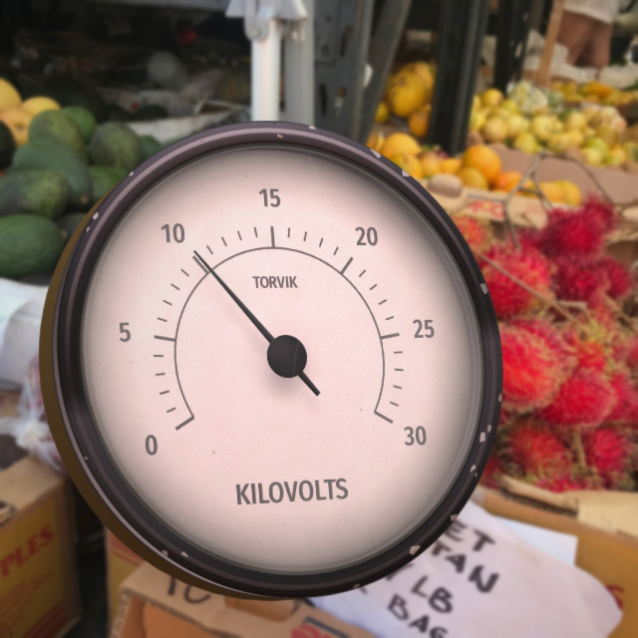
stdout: {"value": 10, "unit": "kV"}
